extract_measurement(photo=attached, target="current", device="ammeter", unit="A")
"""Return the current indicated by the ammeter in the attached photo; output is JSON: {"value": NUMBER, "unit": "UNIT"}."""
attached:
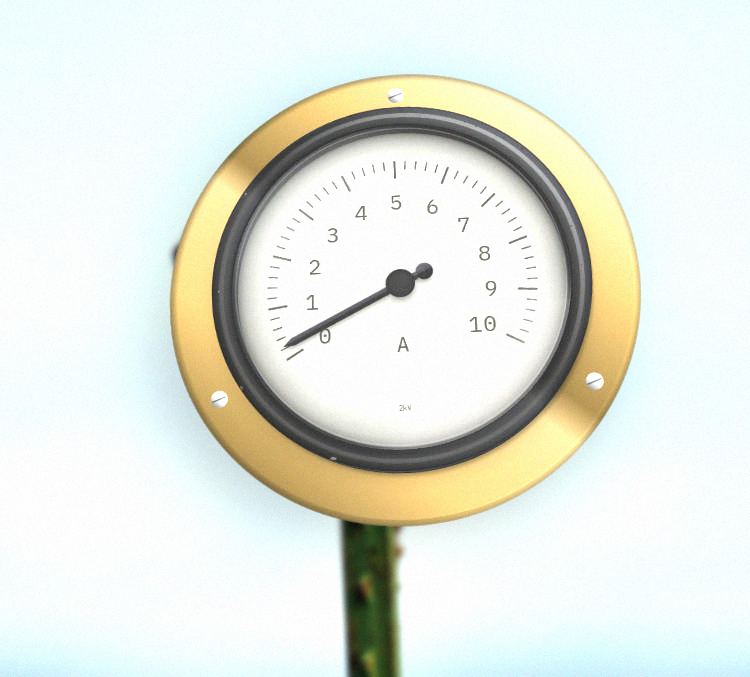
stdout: {"value": 0.2, "unit": "A"}
